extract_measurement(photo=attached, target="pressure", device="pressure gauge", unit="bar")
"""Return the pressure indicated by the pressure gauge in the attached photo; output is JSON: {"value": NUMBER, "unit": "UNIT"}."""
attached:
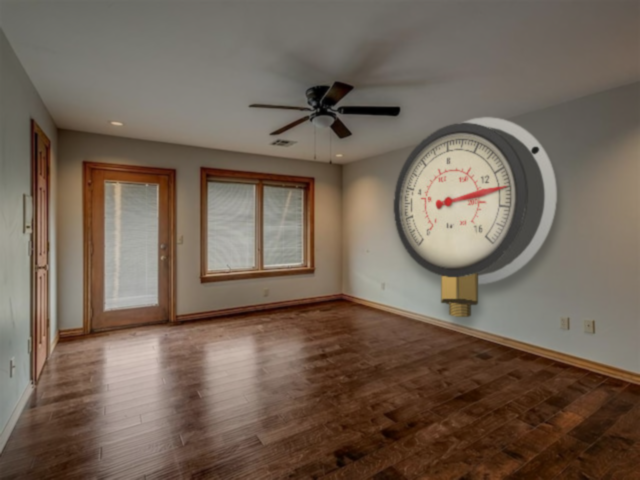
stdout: {"value": 13, "unit": "bar"}
